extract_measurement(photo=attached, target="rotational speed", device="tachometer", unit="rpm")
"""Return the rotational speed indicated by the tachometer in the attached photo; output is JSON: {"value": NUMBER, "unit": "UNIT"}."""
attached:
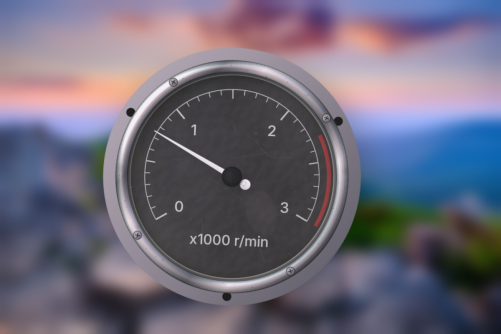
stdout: {"value": 750, "unit": "rpm"}
